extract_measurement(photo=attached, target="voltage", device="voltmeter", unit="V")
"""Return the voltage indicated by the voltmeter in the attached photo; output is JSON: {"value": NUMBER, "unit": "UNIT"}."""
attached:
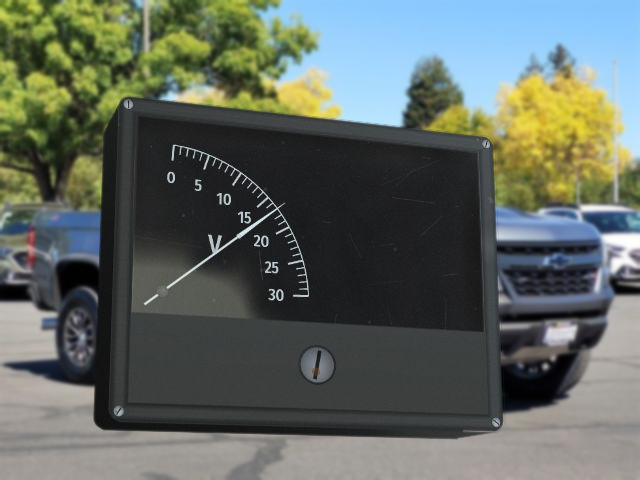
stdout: {"value": 17, "unit": "V"}
